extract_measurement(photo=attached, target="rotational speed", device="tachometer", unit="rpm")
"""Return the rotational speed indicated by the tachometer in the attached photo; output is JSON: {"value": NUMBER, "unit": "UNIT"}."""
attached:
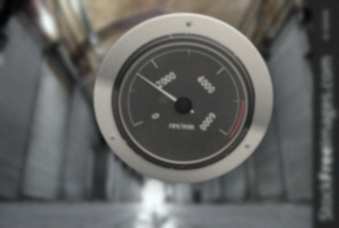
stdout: {"value": 1500, "unit": "rpm"}
